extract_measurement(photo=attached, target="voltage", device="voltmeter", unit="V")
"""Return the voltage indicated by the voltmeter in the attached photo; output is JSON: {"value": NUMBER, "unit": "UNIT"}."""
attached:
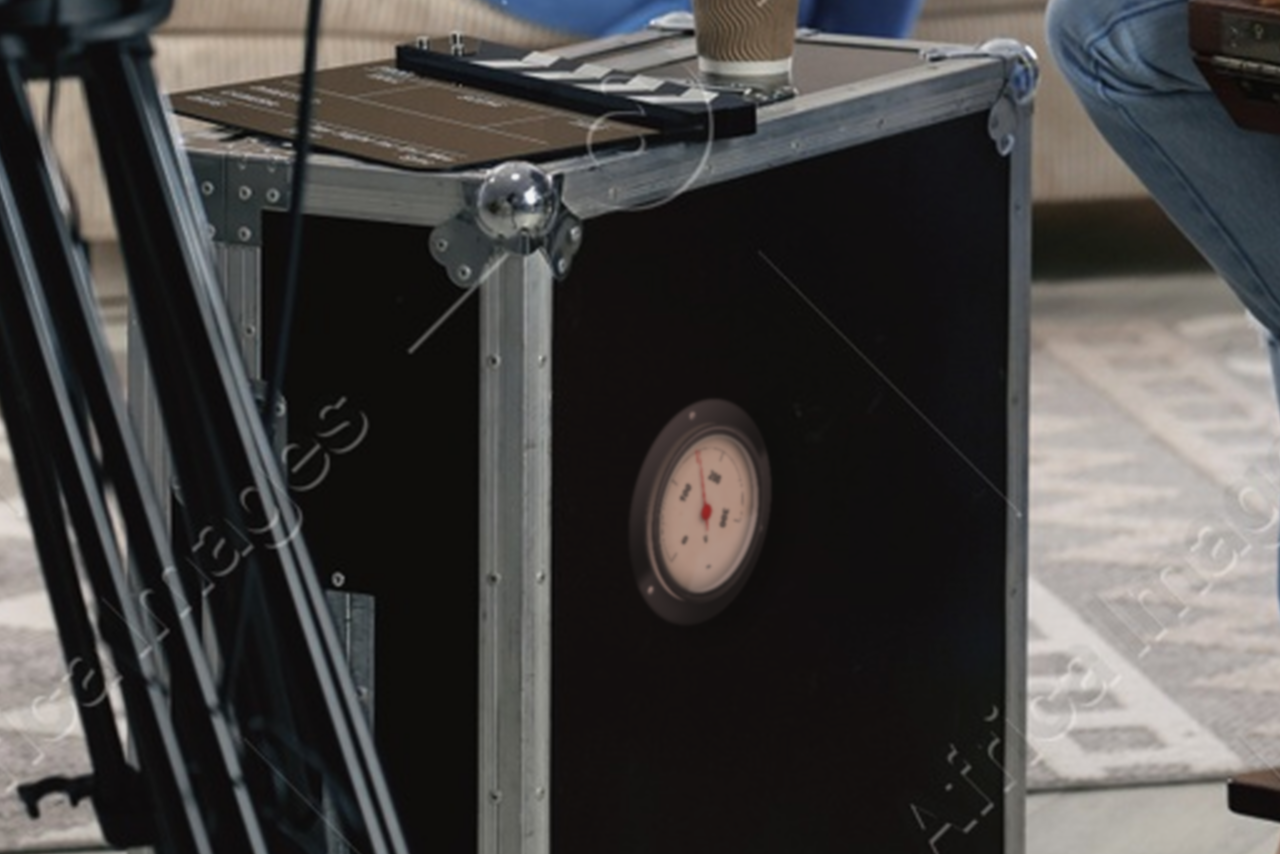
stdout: {"value": 150, "unit": "V"}
